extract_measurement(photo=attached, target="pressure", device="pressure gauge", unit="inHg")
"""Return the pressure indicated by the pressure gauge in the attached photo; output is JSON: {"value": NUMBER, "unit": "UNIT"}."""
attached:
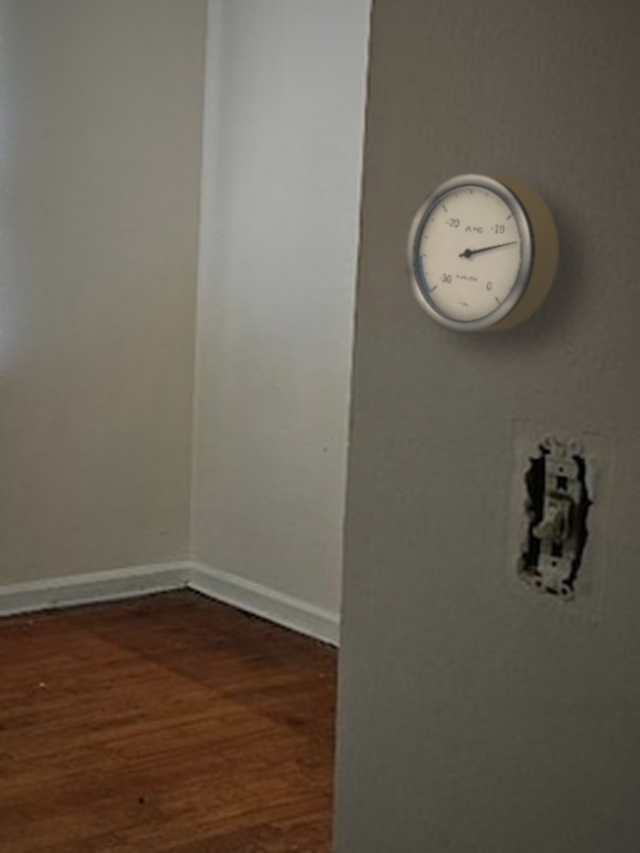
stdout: {"value": -7, "unit": "inHg"}
